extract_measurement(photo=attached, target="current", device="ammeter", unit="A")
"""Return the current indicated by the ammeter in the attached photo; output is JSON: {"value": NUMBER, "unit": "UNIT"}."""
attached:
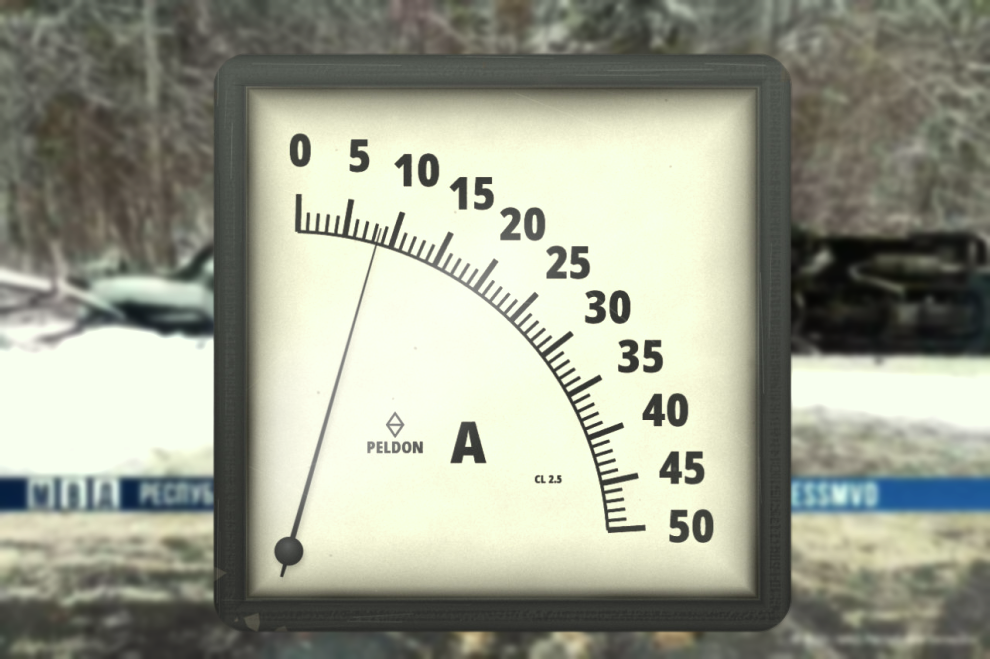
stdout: {"value": 8.5, "unit": "A"}
